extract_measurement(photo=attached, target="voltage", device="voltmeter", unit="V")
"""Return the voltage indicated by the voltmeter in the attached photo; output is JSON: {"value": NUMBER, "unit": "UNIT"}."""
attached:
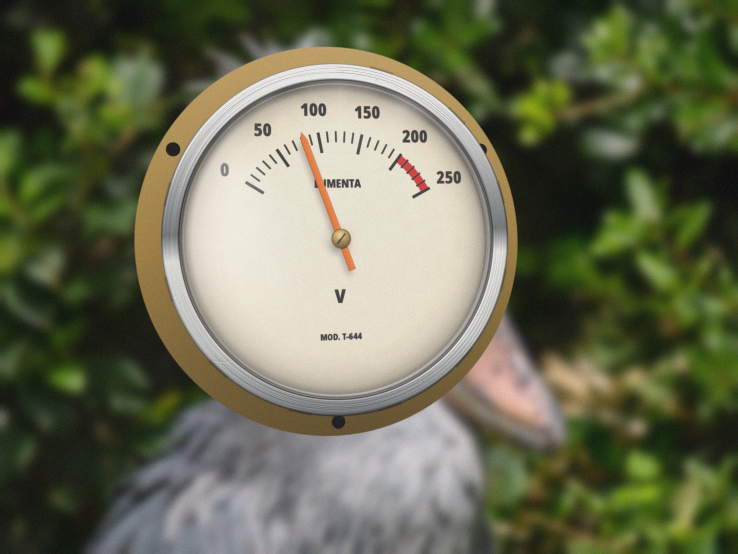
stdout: {"value": 80, "unit": "V"}
